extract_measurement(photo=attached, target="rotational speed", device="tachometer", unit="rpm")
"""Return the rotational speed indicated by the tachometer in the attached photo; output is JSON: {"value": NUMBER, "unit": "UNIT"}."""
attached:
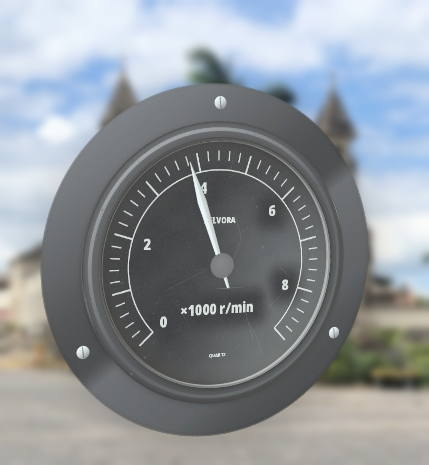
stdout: {"value": 3800, "unit": "rpm"}
